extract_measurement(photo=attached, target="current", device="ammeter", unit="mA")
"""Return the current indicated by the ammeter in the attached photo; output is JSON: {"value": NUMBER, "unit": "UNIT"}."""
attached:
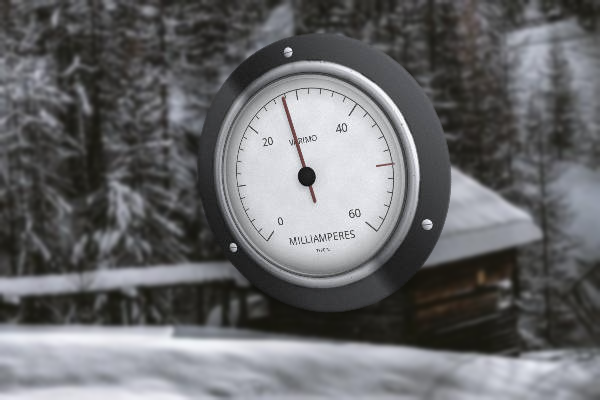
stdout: {"value": 28, "unit": "mA"}
